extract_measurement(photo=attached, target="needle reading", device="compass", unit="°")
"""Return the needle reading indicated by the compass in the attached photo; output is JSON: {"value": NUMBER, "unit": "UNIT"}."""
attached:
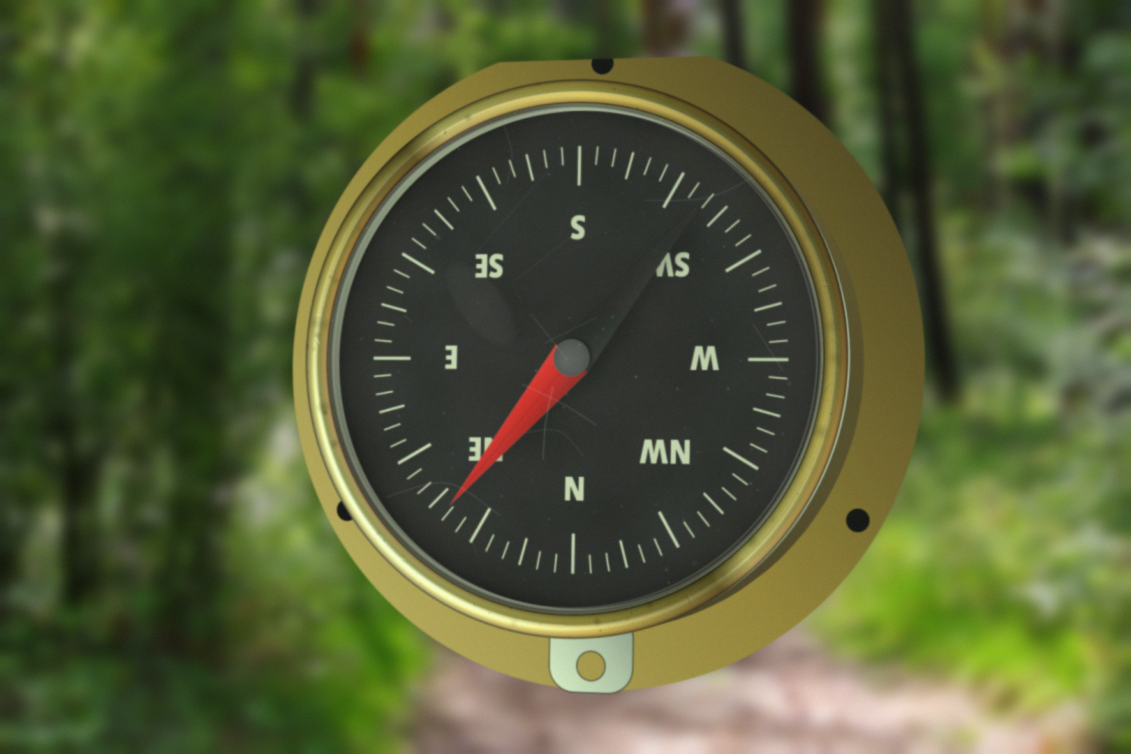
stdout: {"value": 40, "unit": "°"}
